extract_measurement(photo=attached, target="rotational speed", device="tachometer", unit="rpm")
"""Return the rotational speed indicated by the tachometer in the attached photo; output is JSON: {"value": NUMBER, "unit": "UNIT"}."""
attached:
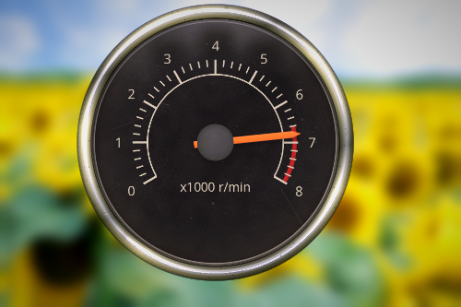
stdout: {"value": 6800, "unit": "rpm"}
